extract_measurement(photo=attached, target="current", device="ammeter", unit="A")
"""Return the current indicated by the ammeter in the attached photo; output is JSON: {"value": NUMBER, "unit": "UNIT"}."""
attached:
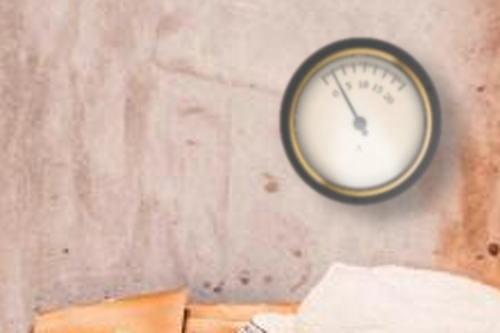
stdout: {"value": 2.5, "unit": "A"}
